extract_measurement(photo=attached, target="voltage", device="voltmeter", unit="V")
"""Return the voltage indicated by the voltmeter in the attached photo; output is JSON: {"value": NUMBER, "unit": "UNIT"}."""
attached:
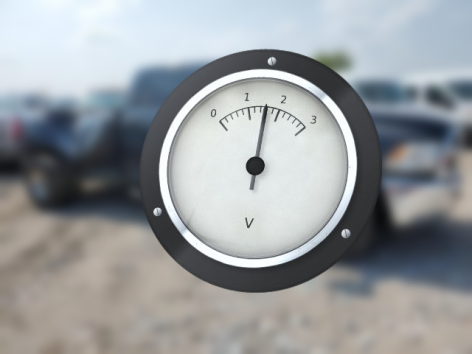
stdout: {"value": 1.6, "unit": "V"}
